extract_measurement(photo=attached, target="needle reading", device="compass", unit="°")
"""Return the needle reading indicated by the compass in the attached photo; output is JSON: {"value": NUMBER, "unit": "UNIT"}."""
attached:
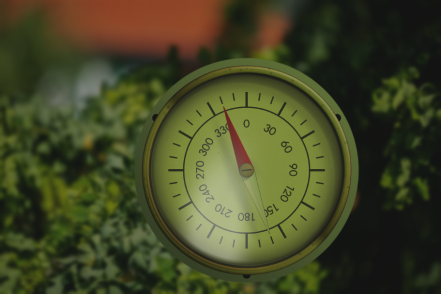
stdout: {"value": 340, "unit": "°"}
